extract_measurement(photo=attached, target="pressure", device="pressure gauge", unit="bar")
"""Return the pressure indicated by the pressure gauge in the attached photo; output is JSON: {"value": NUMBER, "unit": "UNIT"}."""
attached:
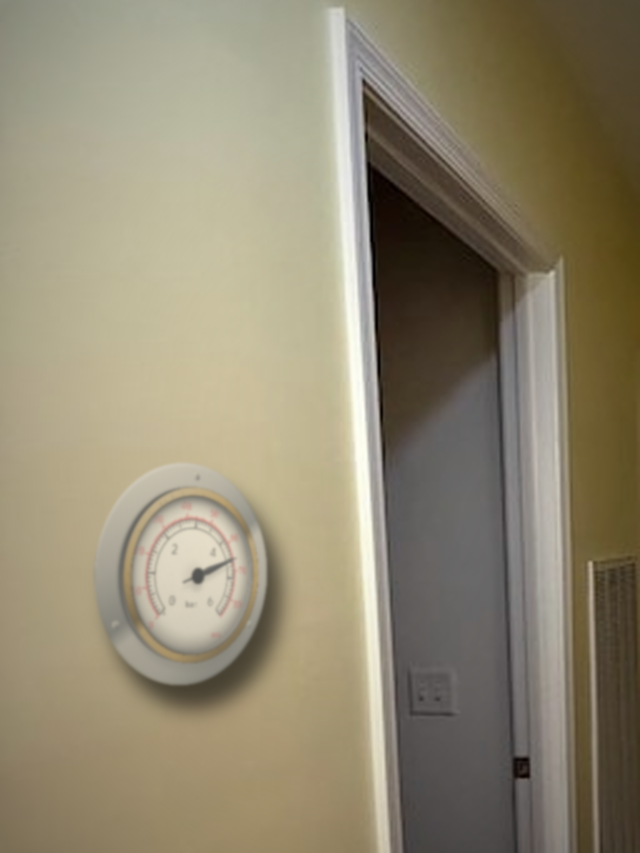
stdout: {"value": 4.5, "unit": "bar"}
